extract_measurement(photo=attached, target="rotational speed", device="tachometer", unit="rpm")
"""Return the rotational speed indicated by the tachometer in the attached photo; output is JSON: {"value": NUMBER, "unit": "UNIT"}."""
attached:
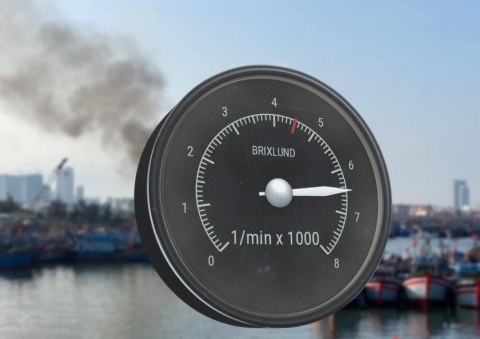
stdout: {"value": 6500, "unit": "rpm"}
